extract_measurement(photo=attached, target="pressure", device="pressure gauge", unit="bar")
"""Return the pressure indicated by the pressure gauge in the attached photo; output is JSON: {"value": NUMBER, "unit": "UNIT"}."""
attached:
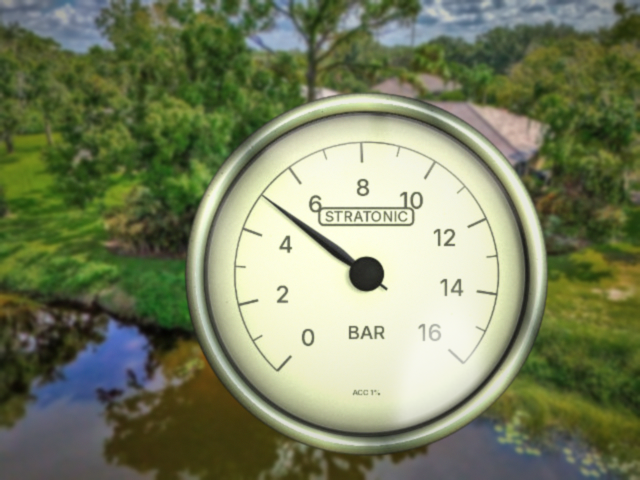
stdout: {"value": 5, "unit": "bar"}
